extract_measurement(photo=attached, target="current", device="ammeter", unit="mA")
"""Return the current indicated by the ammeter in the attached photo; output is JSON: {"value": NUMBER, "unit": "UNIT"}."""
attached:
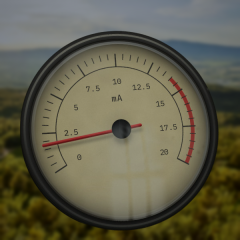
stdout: {"value": 1.75, "unit": "mA"}
